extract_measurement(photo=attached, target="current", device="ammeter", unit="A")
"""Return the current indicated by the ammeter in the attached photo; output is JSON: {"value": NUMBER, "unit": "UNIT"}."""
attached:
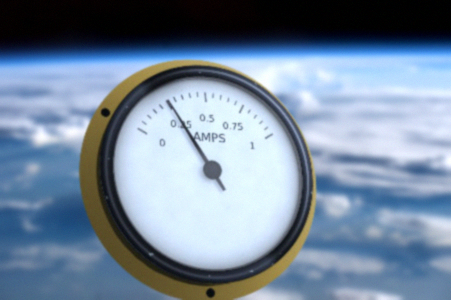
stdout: {"value": 0.25, "unit": "A"}
